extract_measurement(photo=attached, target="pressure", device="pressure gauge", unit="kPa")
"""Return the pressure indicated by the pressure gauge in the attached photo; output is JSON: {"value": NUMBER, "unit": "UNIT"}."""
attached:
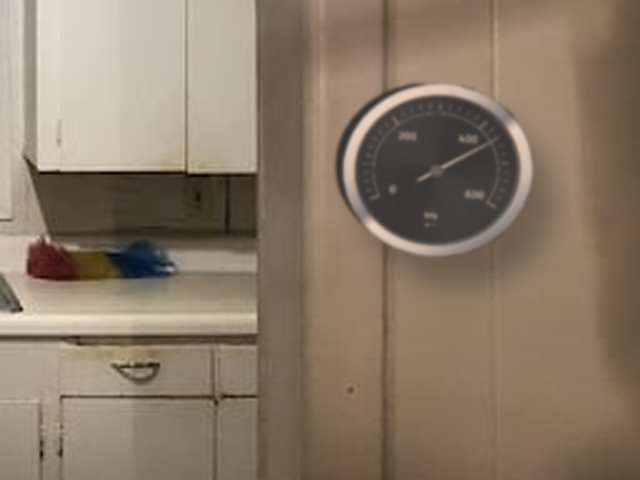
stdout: {"value": 440, "unit": "kPa"}
